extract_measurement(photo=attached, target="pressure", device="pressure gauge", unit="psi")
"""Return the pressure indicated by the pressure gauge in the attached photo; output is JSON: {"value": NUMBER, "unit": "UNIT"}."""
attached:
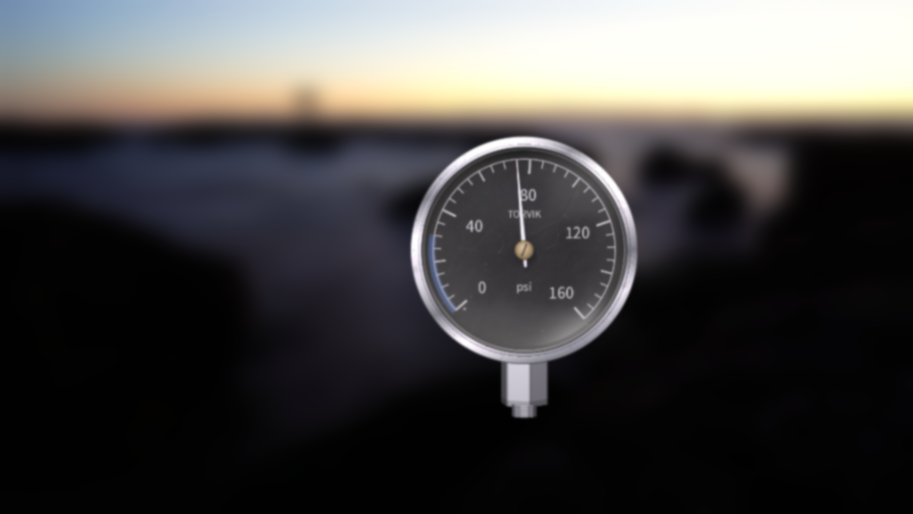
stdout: {"value": 75, "unit": "psi"}
